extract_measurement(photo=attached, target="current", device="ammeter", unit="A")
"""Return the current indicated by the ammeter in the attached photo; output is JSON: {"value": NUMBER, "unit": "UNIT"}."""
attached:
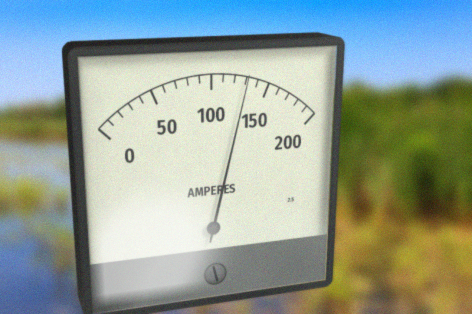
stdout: {"value": 130, "unit": "A"}
